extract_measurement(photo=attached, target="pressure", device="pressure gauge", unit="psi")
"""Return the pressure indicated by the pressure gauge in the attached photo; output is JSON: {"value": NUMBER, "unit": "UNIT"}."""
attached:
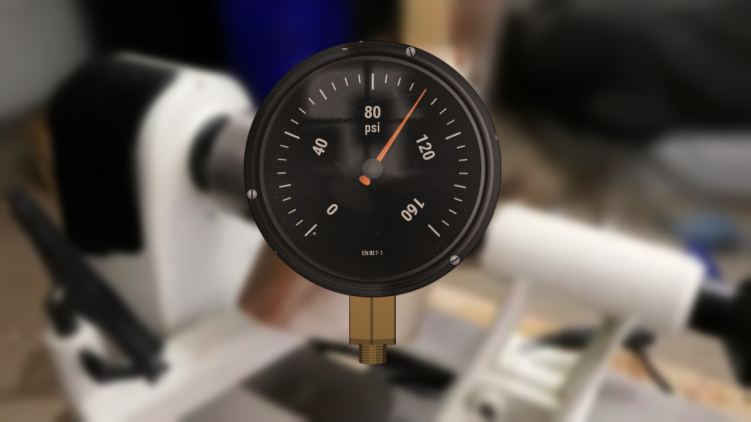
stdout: {"value": 100, "unit": "psi"}
